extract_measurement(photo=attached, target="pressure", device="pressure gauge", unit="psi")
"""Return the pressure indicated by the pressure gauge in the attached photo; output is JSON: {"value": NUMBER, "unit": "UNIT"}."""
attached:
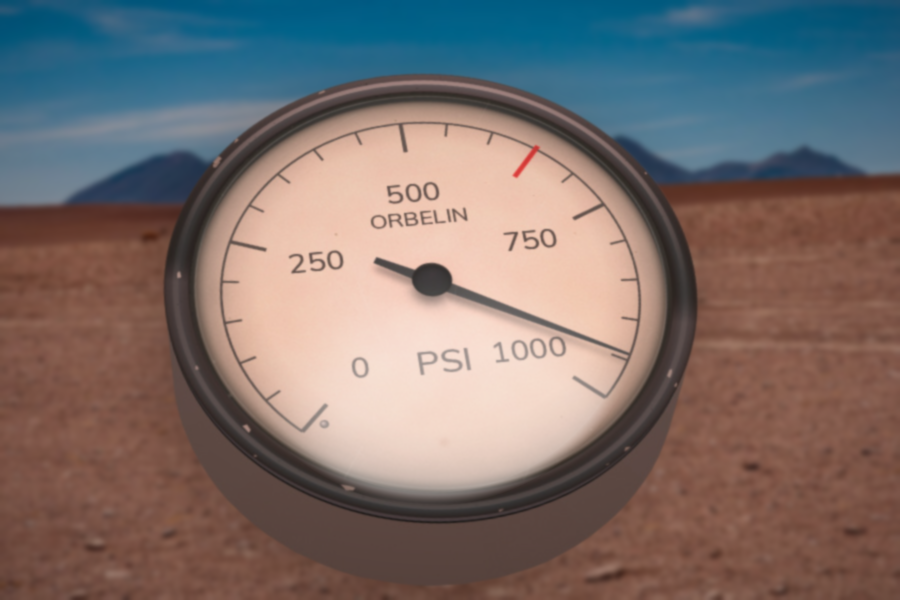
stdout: {"value": 950, "unit": "psi"}
